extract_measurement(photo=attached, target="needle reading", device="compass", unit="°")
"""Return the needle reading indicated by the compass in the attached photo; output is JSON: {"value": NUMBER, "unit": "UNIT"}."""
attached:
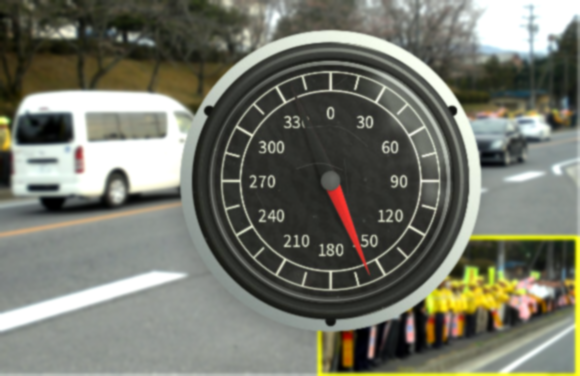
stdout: {"value": 157.5, "unit": "°"}
